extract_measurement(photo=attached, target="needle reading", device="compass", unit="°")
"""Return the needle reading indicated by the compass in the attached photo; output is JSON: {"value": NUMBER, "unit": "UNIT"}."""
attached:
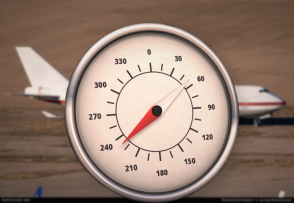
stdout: {"value": 232.5, "unit": "°"}
